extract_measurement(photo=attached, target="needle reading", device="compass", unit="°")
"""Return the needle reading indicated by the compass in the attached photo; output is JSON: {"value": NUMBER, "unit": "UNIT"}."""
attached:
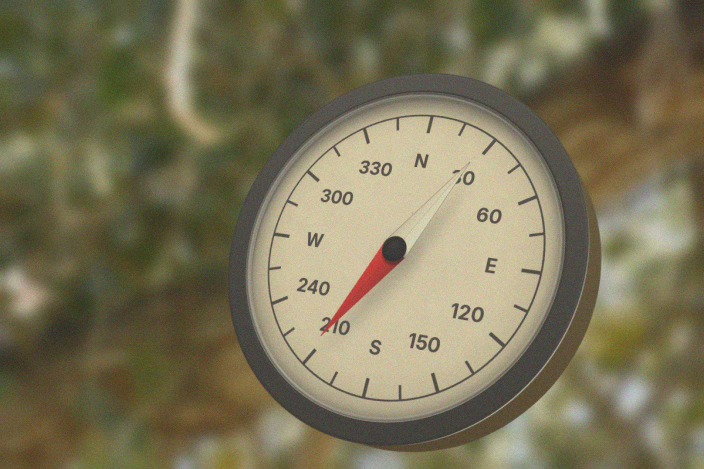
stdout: {"value": 210, "unit": "°"}
